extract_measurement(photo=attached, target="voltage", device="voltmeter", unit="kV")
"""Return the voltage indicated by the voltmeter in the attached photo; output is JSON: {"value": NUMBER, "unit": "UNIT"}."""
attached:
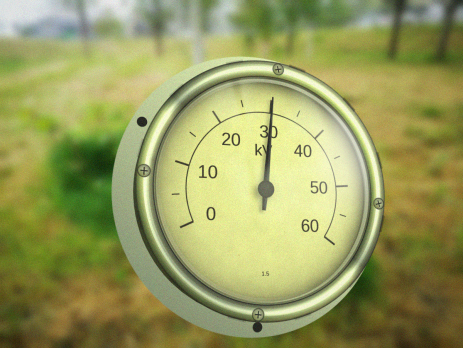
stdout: {"value": 30, "unit": "kV"}
